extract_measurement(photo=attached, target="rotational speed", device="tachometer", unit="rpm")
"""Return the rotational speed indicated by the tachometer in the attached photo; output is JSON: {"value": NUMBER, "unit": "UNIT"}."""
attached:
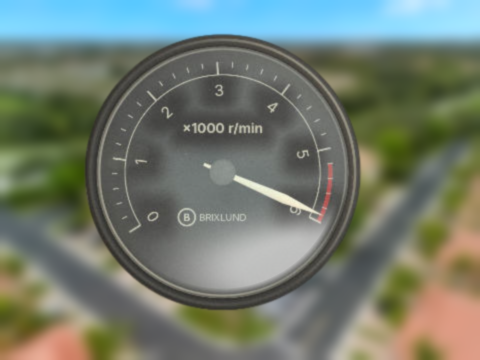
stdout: {"value": 5900, "unit": "rpm"}
